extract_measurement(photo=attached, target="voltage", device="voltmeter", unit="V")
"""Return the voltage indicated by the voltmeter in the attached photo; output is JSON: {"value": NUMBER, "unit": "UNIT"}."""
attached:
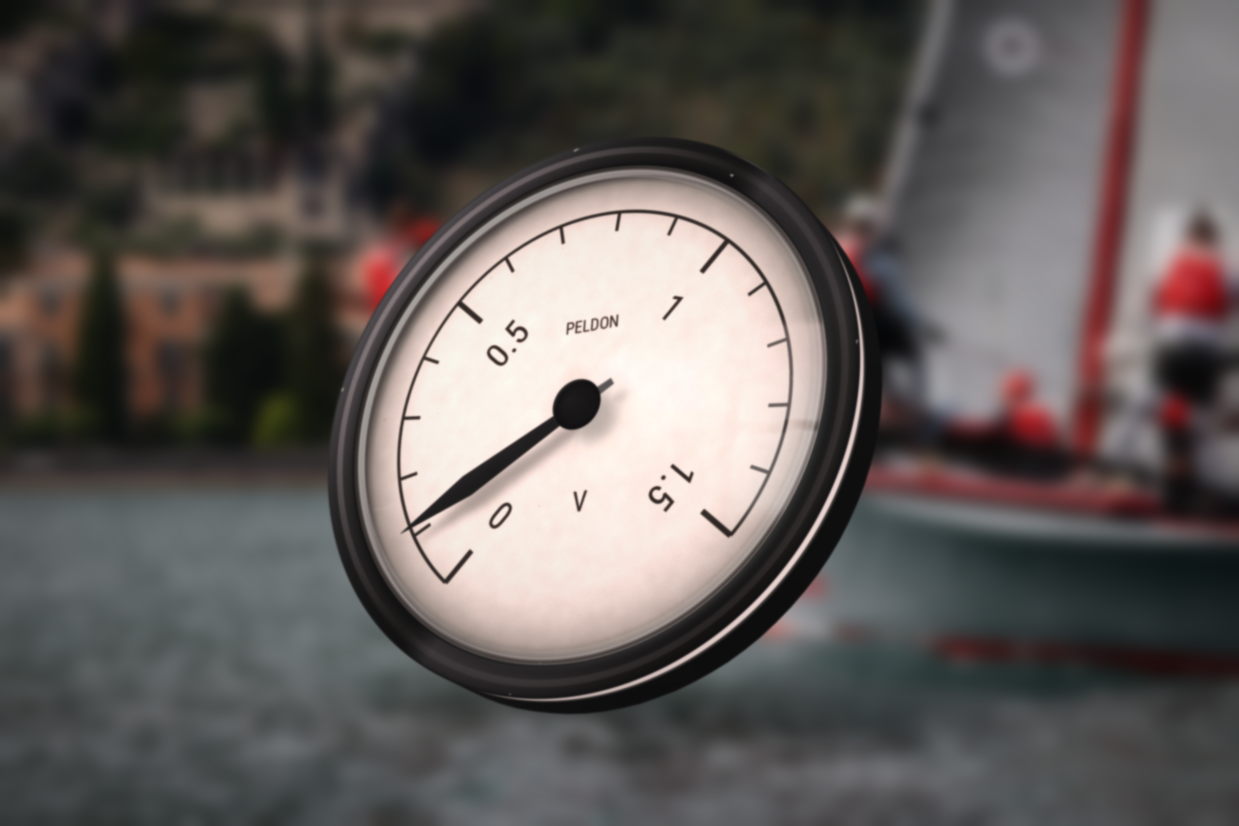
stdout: {"value": 0.1, "unit": "V"}
